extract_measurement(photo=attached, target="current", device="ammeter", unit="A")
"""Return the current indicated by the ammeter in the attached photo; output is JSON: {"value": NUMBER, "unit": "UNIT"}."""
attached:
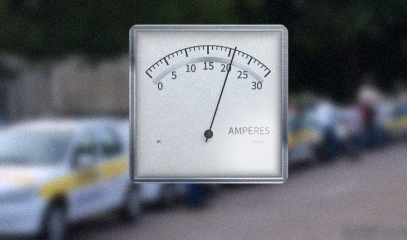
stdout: {"value": 21, "unit": "A"}
